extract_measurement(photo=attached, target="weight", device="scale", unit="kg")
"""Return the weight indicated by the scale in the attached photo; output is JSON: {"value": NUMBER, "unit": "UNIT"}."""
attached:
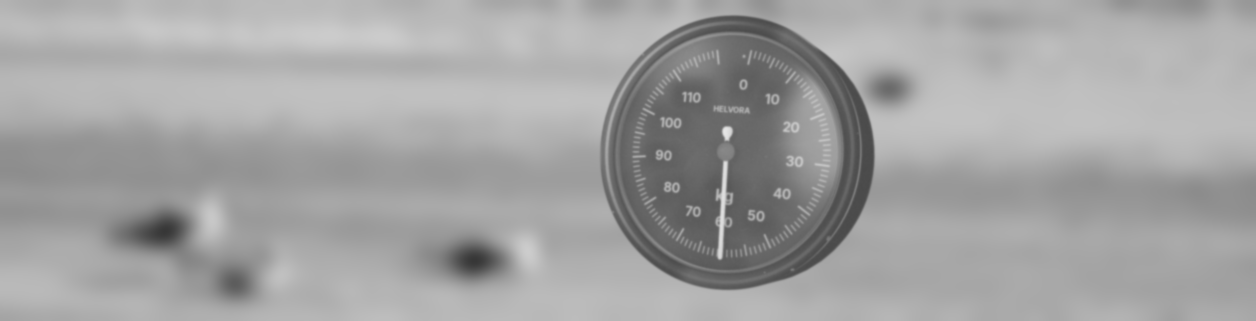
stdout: {"value": 60, "unit": "kg"}
